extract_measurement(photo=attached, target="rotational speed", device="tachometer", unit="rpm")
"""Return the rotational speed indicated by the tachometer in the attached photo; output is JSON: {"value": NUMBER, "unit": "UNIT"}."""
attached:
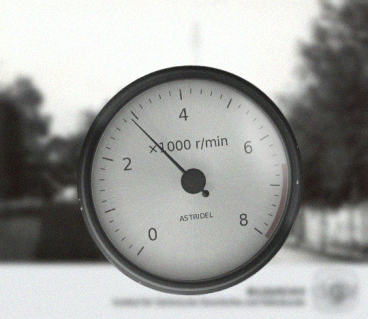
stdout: {"value": 2900, "unit": "rpm"}
